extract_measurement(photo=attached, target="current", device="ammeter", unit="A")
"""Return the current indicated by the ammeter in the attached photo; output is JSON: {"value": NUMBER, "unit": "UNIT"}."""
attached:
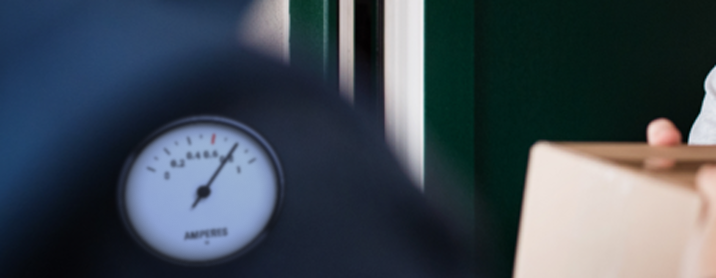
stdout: {"value": 0.8, "unit": "A"}
